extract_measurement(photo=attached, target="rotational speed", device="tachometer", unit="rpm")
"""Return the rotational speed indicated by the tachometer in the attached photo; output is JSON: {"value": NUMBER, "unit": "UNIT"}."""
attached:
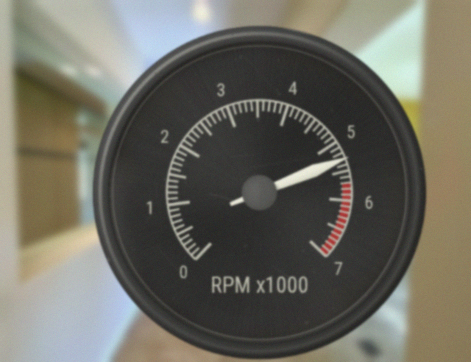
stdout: {"value": 5300, "unit": "rpm"}
